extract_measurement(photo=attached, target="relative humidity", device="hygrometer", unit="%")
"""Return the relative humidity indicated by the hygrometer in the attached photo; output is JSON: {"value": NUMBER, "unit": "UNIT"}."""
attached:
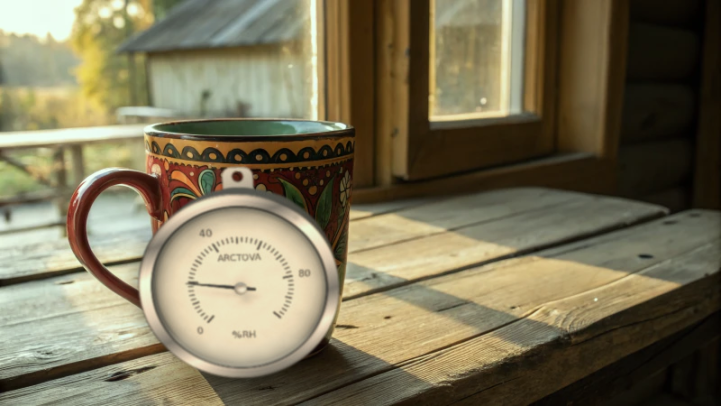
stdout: {"value": 20, "unit": "%"}
